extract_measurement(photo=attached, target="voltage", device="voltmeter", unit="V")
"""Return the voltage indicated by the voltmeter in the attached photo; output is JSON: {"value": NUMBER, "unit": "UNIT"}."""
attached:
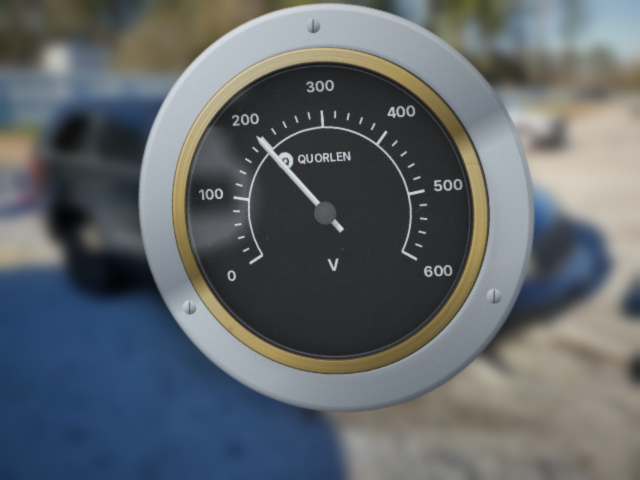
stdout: {"value": 200, "unit": "V"}
